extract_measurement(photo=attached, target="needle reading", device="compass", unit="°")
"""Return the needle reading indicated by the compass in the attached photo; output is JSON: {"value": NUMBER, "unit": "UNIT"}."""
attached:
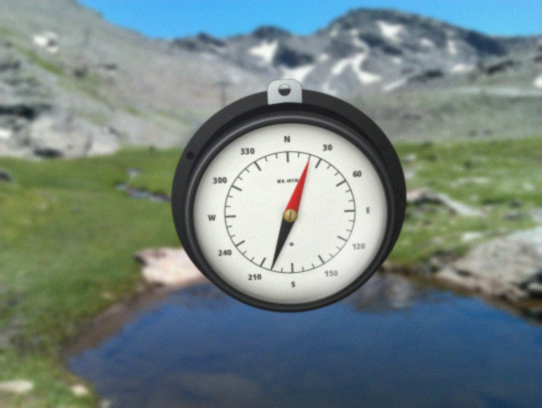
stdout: {"value": 20, "unit": "°"}
